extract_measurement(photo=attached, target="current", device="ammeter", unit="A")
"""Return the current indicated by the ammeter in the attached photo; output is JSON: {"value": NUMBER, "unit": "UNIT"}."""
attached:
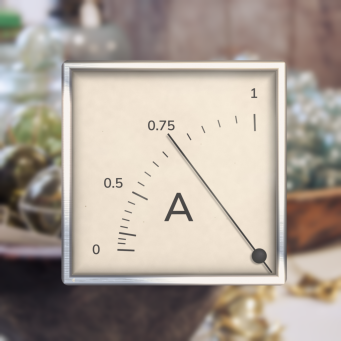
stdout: {"value": 0.75, "unit": "A"}
